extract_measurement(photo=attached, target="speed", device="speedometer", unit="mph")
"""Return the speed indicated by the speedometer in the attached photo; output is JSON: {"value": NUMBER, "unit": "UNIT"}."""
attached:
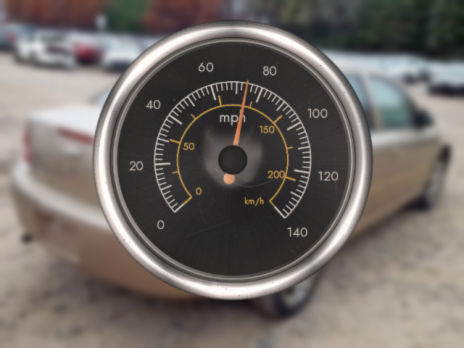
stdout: {"value": 74, "unit": "mph"}
